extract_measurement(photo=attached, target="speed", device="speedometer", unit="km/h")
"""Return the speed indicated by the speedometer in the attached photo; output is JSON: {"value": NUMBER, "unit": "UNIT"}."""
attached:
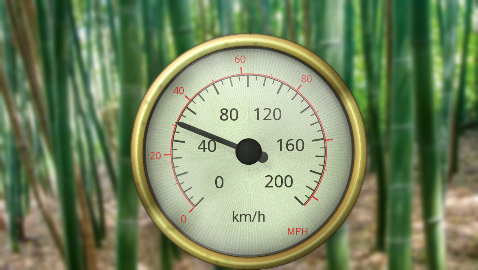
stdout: {"value": 50, "unit": "km/h"}
